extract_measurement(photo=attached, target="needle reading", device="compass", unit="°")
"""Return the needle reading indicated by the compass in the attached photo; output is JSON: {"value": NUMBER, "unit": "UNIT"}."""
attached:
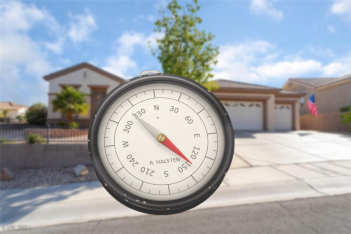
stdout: {"value": 140, "unit": "°"}
